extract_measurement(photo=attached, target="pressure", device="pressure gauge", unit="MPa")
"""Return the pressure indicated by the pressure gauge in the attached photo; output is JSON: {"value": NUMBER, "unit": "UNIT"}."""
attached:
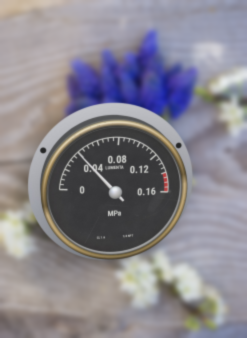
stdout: {"value": 0.04, "unit": "MPa"}
